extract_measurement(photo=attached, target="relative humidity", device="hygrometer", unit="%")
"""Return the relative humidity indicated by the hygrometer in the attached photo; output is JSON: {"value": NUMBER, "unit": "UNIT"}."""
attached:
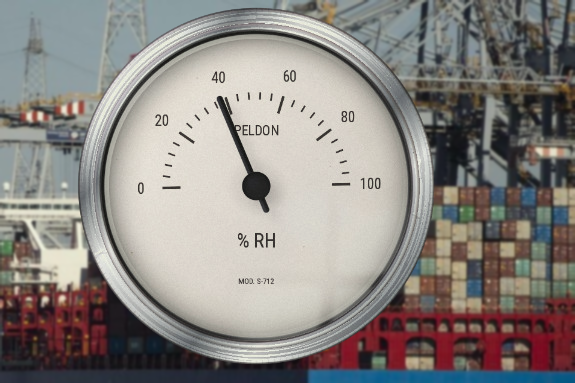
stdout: {"value": 38, "unit": "%"}
